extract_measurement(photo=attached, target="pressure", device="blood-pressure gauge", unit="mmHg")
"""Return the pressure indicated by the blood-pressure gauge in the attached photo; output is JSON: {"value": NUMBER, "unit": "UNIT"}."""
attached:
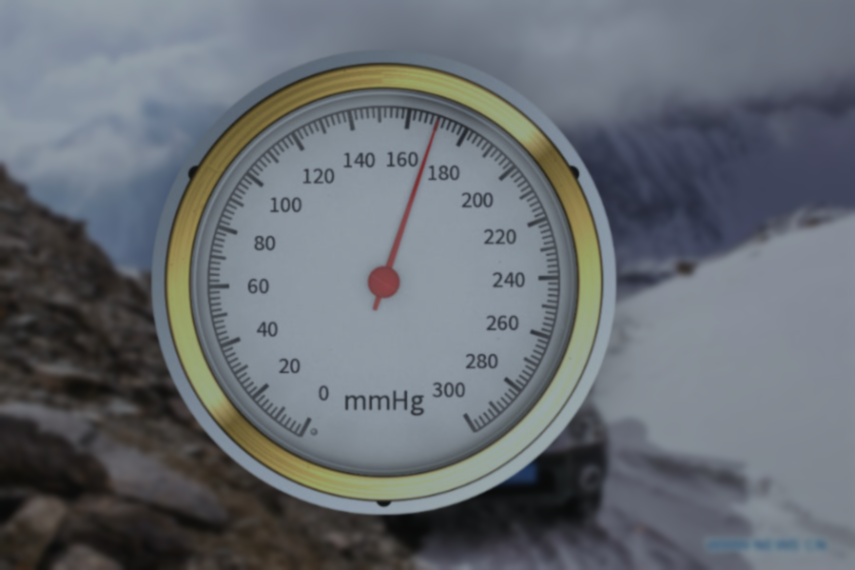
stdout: {"value": 170, "unit": "mmHg"}
